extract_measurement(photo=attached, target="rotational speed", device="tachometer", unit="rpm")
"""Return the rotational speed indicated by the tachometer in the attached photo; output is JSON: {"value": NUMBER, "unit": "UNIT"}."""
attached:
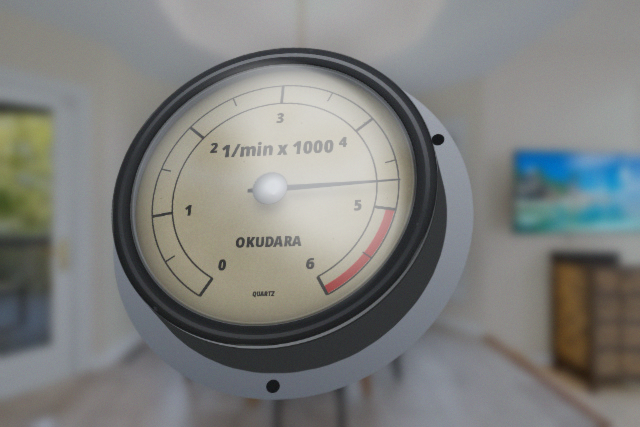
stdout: {"value": 4750, "unit": "rpm"}
